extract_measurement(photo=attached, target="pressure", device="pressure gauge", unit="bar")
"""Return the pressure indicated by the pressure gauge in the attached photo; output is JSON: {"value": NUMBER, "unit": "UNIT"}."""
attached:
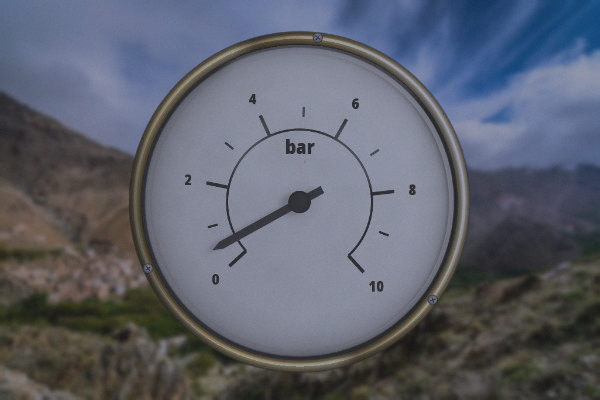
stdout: {"value": 0.5, "unit": "bar"}
